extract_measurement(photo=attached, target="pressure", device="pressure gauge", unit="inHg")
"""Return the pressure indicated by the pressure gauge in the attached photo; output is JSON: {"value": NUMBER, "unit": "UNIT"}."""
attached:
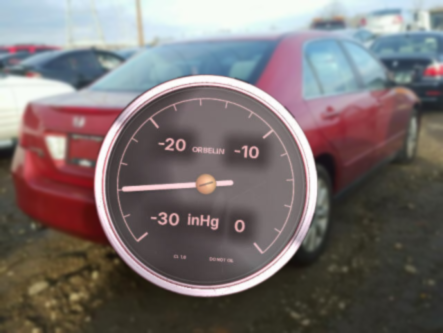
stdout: {"value": -26, "unit": "inHg"}
